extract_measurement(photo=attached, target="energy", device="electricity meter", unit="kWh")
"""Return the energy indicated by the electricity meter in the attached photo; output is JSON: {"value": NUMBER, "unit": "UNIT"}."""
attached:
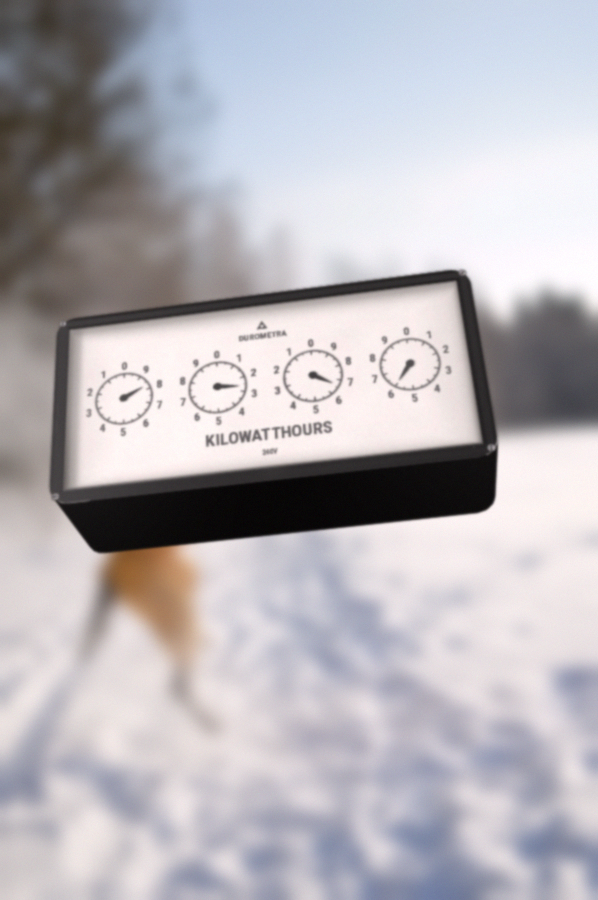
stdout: {"value": 8266, "unit": "kWh"}
